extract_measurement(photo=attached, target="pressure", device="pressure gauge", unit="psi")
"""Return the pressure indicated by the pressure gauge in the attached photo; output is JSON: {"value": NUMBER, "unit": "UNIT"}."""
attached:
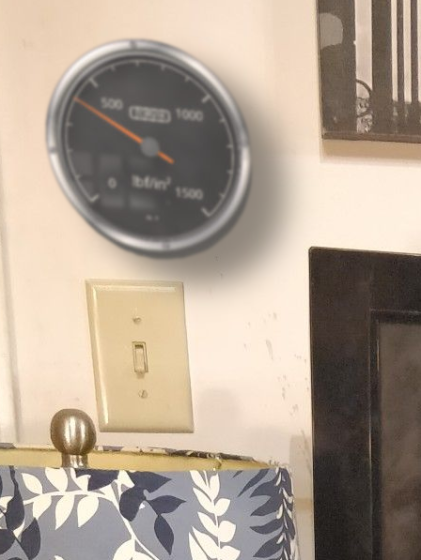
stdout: {"value": 400, "unit": "psi"}
